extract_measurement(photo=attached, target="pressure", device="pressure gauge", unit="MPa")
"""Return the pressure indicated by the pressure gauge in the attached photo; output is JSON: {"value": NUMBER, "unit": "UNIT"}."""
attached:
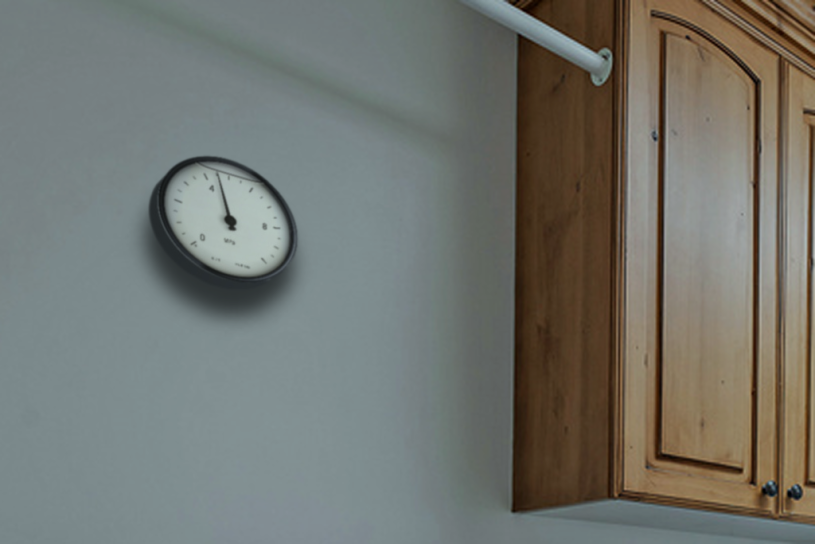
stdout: {"value": 4.5, "unit": "MPa"}
